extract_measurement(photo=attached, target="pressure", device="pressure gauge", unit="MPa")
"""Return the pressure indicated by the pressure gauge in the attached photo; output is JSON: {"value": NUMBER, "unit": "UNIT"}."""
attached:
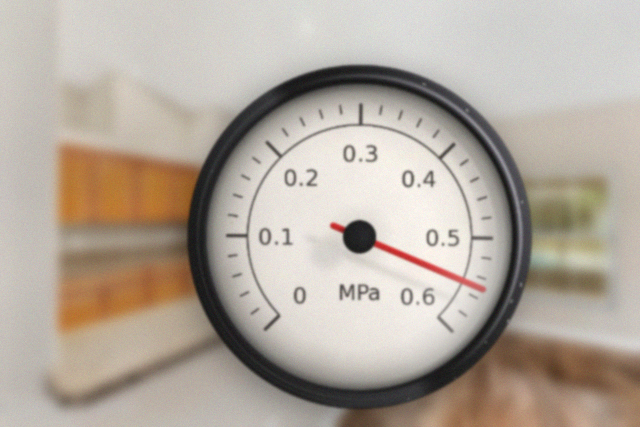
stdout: {"value": 0.55, "unit": "MPa"}
